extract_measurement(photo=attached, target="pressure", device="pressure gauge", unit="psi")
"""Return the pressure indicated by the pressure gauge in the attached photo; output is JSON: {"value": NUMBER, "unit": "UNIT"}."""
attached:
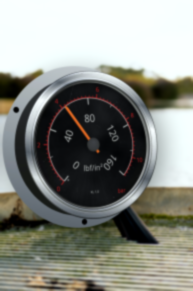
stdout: {"value": 60, "unit": "psi"}
